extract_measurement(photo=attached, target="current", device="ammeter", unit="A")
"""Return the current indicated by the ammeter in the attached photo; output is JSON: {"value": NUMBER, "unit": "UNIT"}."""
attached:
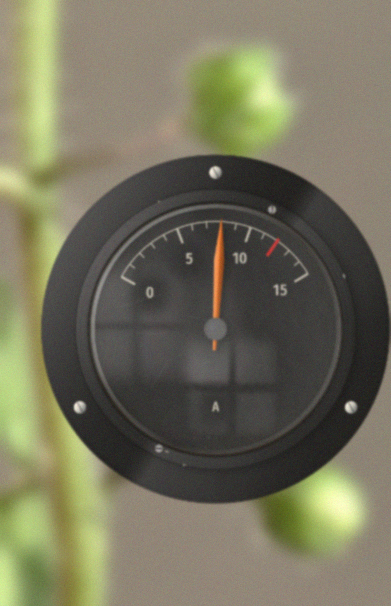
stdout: {"value": 8, "unit": "A"}
